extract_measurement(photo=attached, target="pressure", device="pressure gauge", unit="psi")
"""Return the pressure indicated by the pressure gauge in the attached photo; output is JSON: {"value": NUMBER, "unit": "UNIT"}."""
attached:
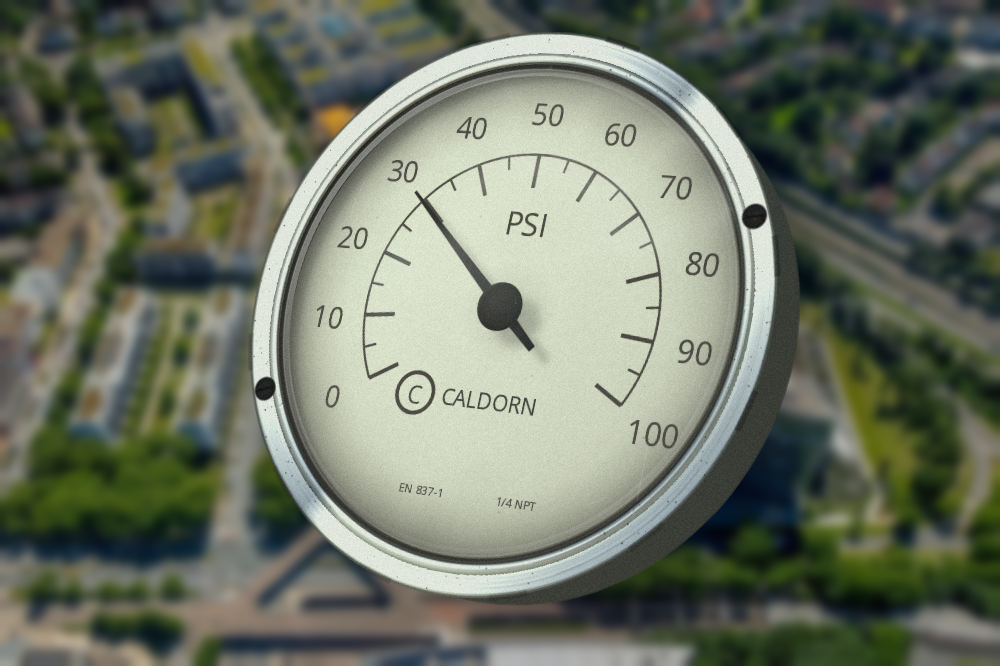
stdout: {"value": 30, "unit": "psi"}
